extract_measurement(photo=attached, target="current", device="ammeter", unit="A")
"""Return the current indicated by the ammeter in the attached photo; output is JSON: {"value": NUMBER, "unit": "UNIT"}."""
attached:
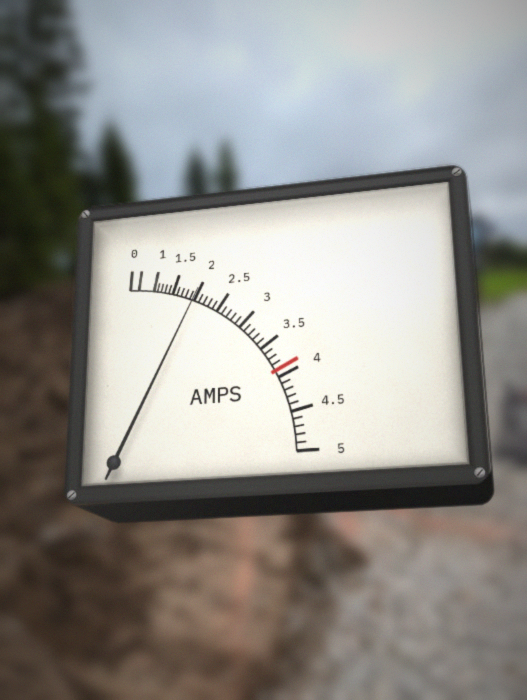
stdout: {"value": 2, "unit": "A"}
